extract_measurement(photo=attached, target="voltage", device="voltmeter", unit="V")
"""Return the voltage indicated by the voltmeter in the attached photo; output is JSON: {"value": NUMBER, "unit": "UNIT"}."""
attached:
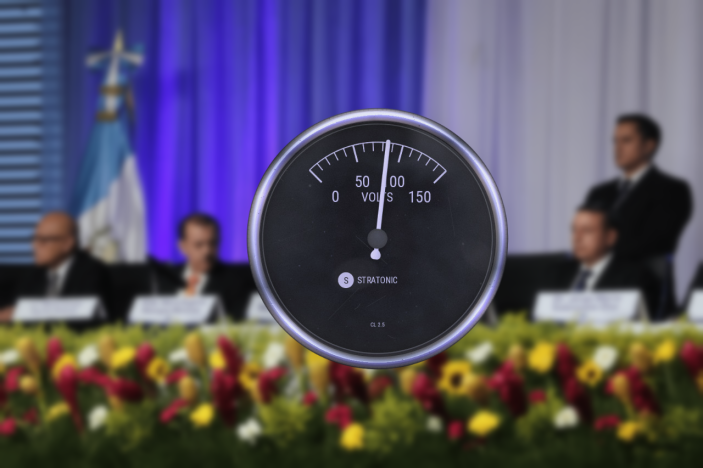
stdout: {"value": 85, "unit": "V"}
